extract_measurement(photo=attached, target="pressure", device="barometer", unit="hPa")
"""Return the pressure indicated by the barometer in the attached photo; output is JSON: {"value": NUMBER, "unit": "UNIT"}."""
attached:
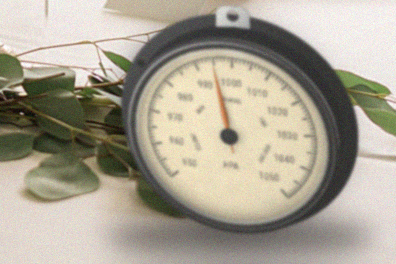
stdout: {"value": 995, "unit": "hPa"}
